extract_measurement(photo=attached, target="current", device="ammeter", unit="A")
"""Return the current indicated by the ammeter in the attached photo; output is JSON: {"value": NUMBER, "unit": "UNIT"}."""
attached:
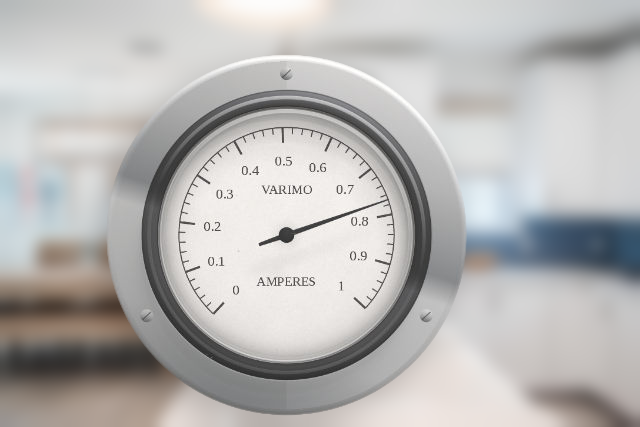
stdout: {"value": 0.77, "unit": "A"}
